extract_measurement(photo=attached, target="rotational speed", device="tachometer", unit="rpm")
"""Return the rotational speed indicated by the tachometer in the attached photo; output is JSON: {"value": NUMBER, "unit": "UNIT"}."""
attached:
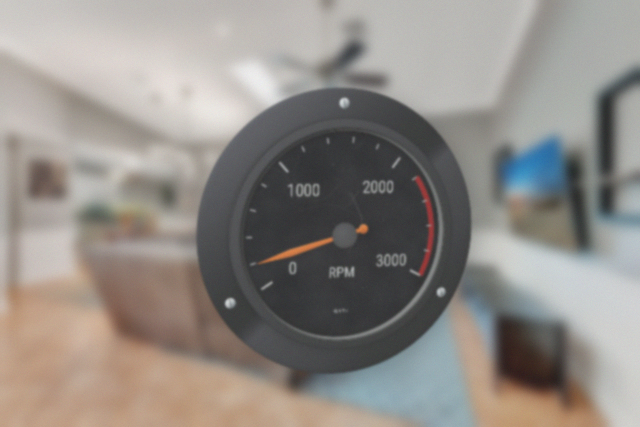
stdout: {"value": 200, "unit": "rpm"}
